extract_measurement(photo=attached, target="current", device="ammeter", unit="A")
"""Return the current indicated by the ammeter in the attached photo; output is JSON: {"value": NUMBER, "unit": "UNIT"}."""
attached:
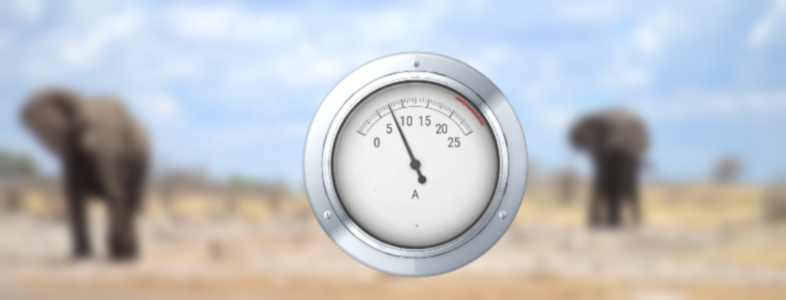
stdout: {"value": 7.5, "unit": "A"}
